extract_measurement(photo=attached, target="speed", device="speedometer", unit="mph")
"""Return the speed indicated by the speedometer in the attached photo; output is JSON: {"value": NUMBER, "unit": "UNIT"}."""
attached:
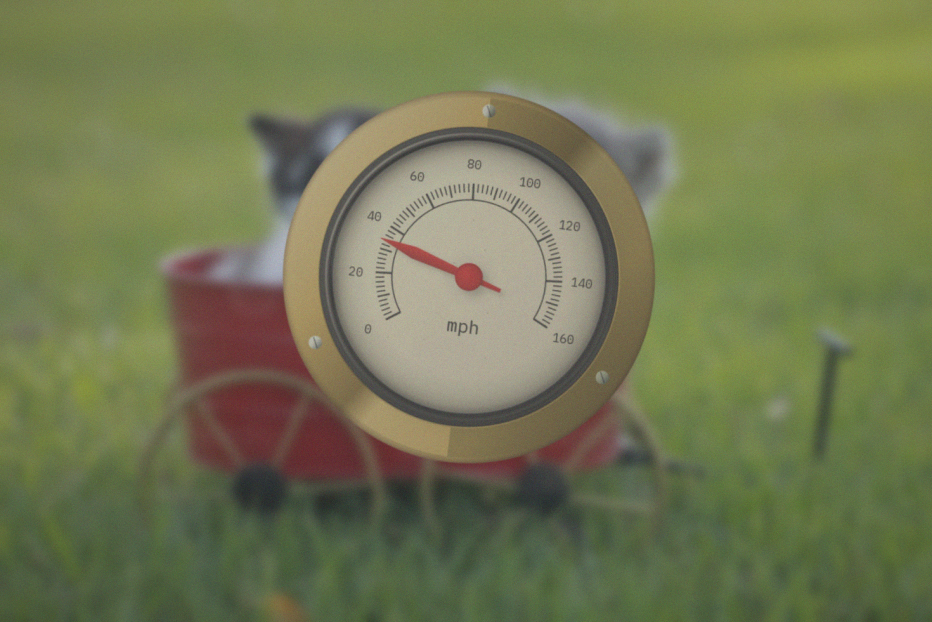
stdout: {"value": 34, "unit": "mph"}
